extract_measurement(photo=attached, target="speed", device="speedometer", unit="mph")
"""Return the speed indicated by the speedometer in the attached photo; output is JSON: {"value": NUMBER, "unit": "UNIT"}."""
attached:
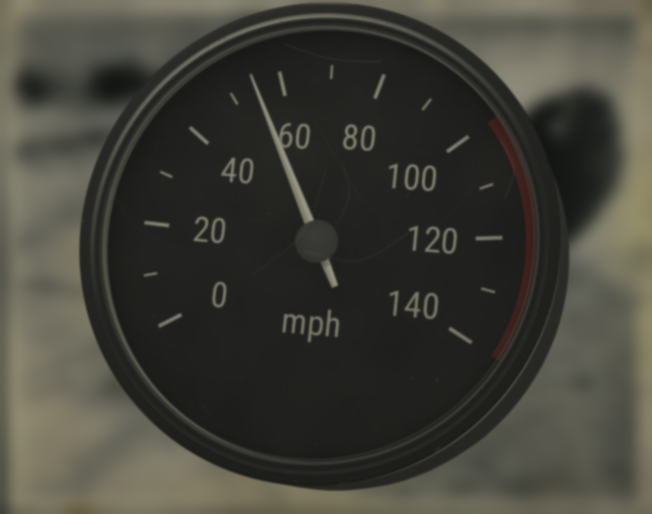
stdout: {"value": 55, "unit": "mph"}
